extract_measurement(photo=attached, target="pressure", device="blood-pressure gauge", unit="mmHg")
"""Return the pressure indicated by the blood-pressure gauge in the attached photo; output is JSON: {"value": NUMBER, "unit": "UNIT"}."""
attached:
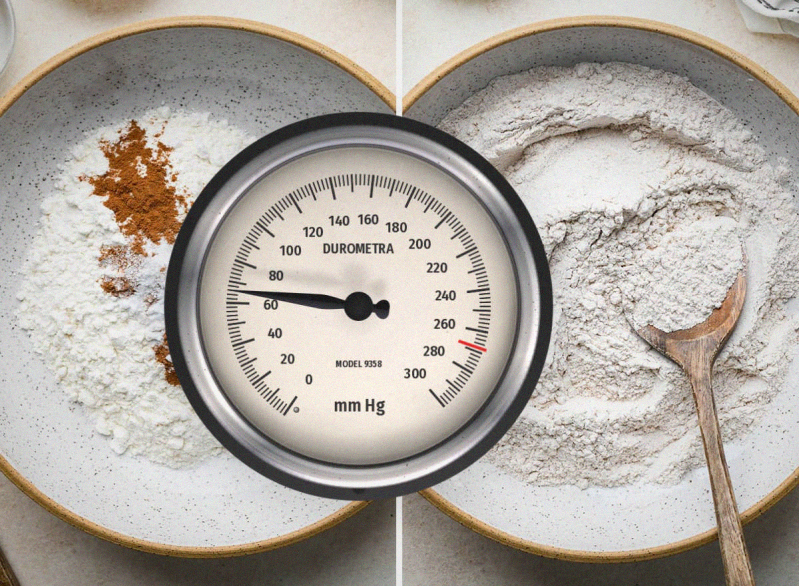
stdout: {"value": 66, "unit": "mmHg"}
